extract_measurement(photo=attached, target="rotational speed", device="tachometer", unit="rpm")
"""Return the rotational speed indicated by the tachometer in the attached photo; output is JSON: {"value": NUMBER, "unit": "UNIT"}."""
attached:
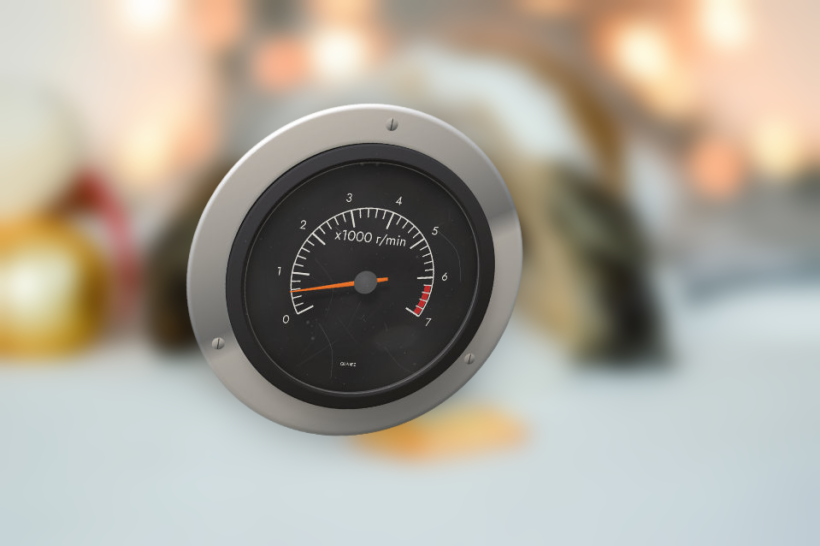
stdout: {"value": 600, "unit": "rpm"}
